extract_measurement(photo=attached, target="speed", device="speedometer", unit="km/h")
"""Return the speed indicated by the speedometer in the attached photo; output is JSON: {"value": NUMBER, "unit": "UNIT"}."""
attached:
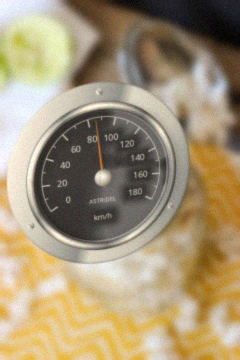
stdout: {"value": 85, "unit": "km/h"}
